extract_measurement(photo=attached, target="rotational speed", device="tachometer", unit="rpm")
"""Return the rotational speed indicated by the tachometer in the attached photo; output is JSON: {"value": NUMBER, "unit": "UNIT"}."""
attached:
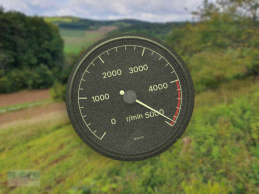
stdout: {"value": 4900, "unit": "rpm"}
